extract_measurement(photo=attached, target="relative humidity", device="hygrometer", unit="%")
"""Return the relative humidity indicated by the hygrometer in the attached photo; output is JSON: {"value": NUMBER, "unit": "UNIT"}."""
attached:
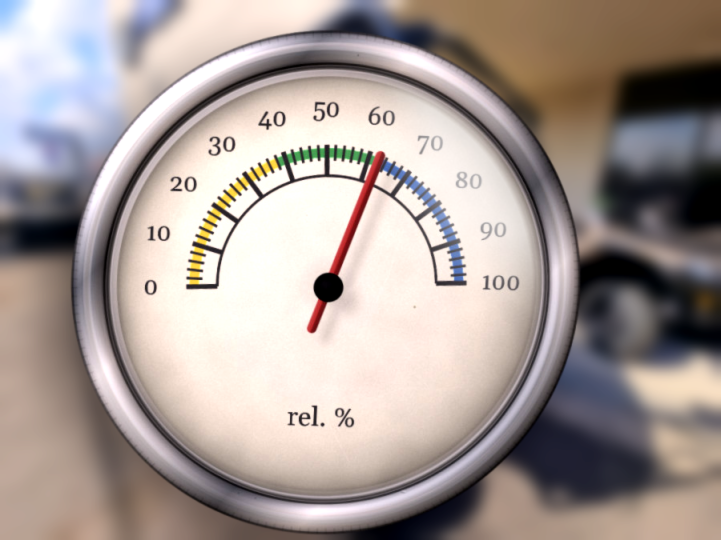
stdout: {"value": 62, "unit": "%"}
